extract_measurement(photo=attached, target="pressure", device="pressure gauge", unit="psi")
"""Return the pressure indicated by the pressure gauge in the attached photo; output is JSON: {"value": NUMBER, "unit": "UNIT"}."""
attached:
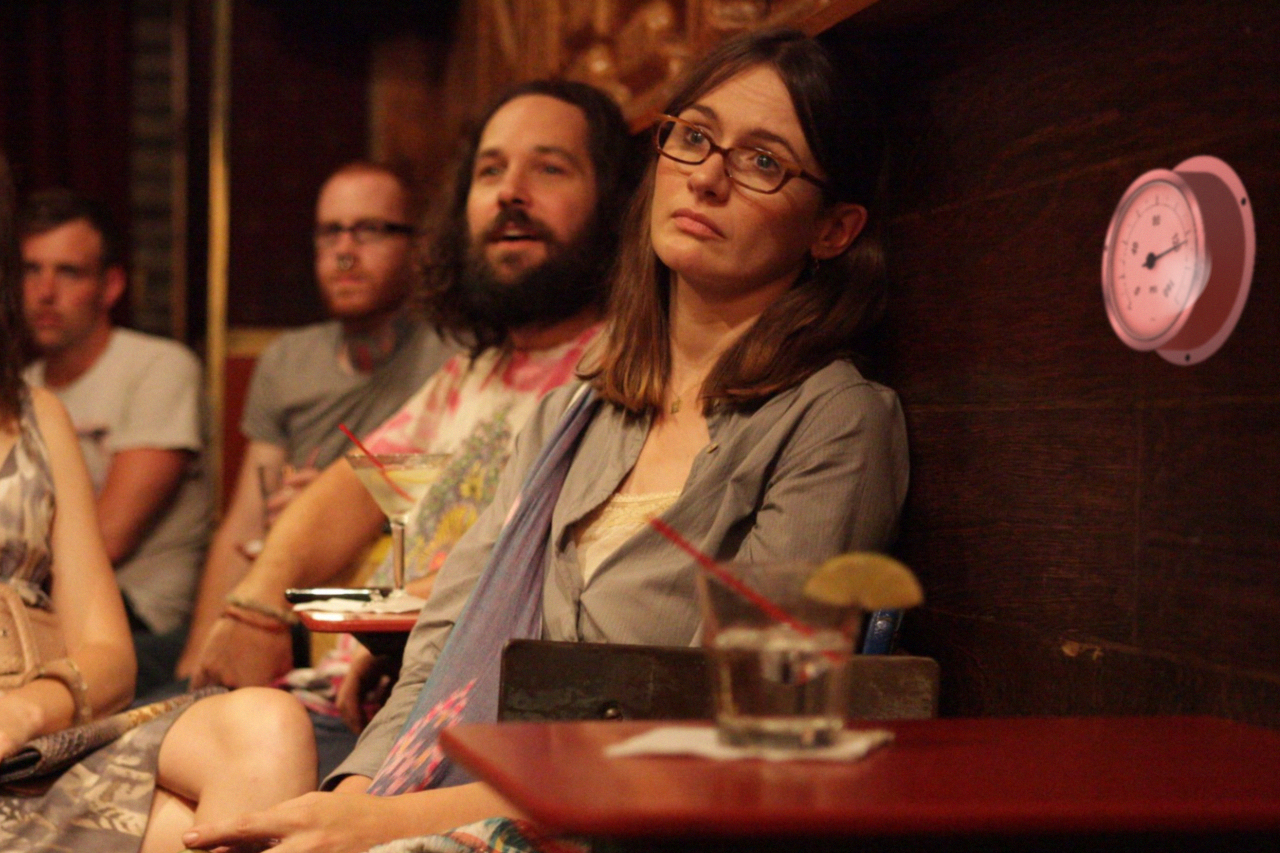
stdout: {"value": 125, "unit": "psi"}
